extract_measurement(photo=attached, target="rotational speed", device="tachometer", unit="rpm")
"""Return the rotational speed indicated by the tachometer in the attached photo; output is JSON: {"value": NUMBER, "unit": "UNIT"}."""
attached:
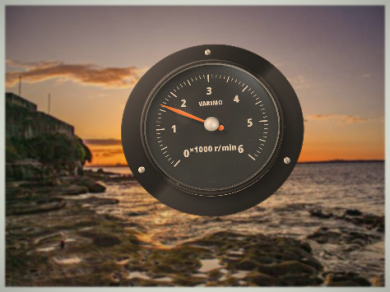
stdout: {"value": 1600, "unit": "rpm"}
